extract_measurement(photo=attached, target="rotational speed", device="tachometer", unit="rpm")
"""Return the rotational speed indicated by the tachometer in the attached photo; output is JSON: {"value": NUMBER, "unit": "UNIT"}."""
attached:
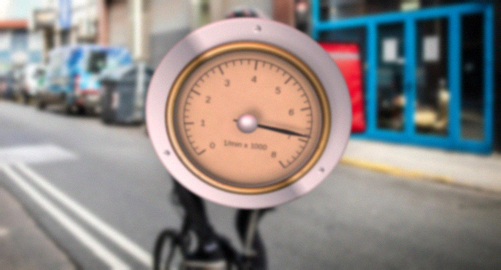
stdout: {"value": 6800, "unit": "rpm"}
